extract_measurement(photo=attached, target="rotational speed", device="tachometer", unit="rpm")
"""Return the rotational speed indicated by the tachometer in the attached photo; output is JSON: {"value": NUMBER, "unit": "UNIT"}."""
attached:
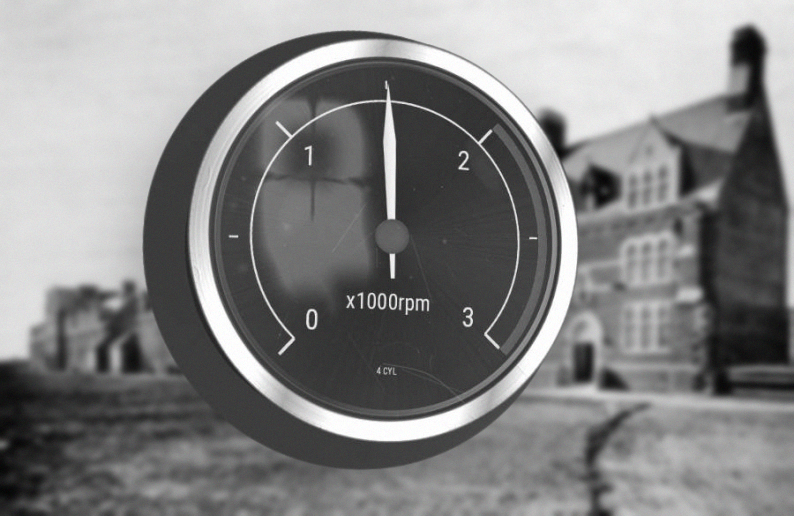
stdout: {"value": 1500, "unit": "rpm"}
